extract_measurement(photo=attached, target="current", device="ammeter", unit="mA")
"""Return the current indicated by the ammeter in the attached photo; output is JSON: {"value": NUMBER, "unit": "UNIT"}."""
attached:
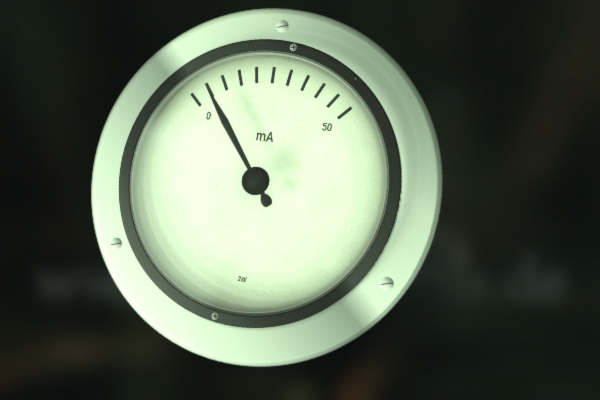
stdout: {"value": 5, "unit": "mA"}
